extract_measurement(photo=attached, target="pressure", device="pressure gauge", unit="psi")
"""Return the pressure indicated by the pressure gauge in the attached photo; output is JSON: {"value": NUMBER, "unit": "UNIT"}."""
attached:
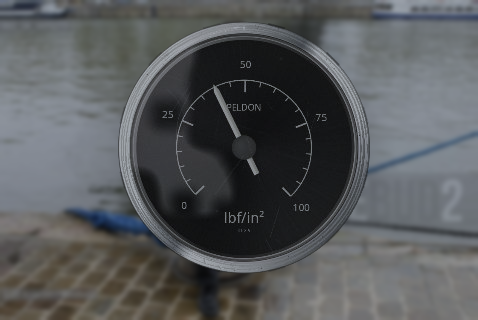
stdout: {"value": 40, "unit": "psi"}
